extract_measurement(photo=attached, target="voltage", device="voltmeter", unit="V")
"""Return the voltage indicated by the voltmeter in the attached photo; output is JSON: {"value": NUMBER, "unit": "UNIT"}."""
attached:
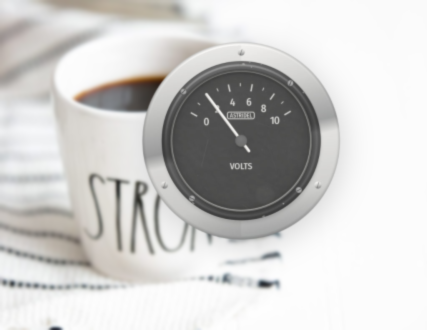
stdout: {"value": 2, "unit": "V"}
